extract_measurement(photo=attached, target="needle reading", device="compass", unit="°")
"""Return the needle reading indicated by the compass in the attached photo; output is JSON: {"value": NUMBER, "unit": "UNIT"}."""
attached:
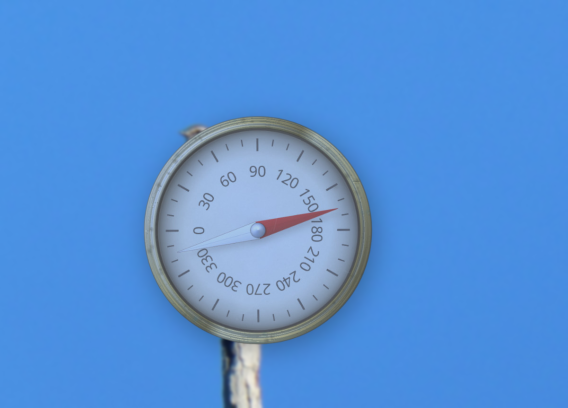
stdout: {"value": 165, "unit": "°"}
